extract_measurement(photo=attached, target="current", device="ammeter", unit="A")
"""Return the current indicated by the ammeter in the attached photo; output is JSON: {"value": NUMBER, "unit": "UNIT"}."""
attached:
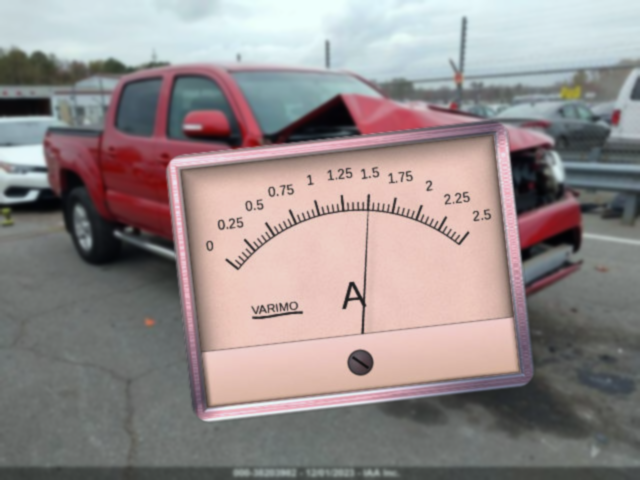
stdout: {"value": 1.5, "unit": "A"}
